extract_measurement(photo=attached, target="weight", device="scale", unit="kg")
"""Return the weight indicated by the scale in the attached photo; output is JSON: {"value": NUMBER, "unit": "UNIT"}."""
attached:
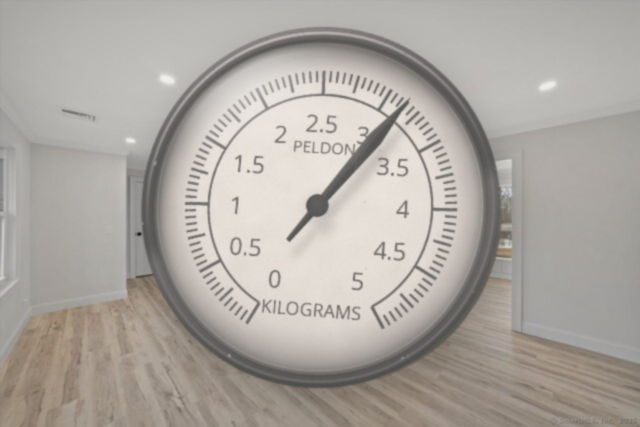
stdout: {"value": 3.15, "unit": "kg"}
